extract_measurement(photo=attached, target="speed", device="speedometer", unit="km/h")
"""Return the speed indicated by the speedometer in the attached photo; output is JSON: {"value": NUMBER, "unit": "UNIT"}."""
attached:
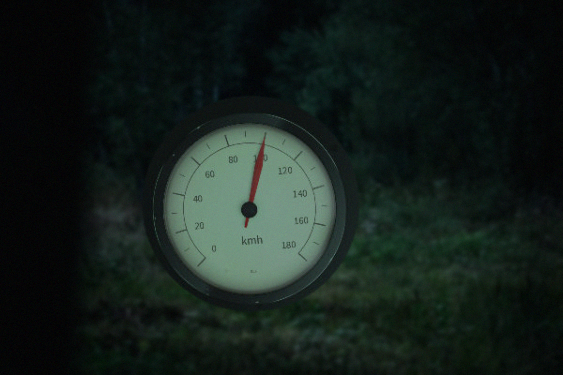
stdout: {"value": 100, "unit": "km/h"}
